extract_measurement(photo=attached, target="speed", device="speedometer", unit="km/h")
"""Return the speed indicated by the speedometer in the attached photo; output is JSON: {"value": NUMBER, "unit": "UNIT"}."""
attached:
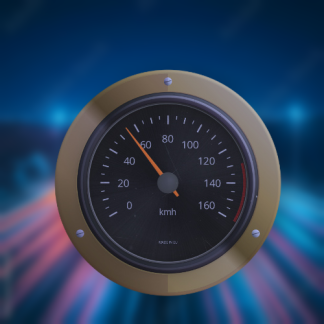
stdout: {"value": 55, "unit": "km/h"}
